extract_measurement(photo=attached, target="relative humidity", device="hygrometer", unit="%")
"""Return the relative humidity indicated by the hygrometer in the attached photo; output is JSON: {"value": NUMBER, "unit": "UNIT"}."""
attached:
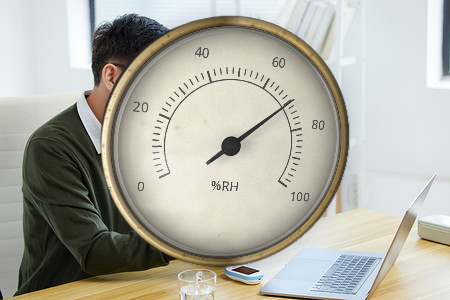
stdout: {"value": 70, "unit": "%"}
